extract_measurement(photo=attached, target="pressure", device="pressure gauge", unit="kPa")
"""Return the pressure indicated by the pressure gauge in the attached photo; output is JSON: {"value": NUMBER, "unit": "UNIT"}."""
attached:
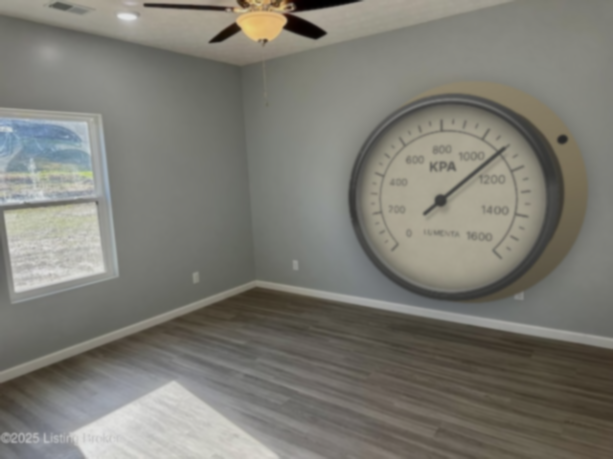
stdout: {"value": 1100, "unit": "kPa"}
